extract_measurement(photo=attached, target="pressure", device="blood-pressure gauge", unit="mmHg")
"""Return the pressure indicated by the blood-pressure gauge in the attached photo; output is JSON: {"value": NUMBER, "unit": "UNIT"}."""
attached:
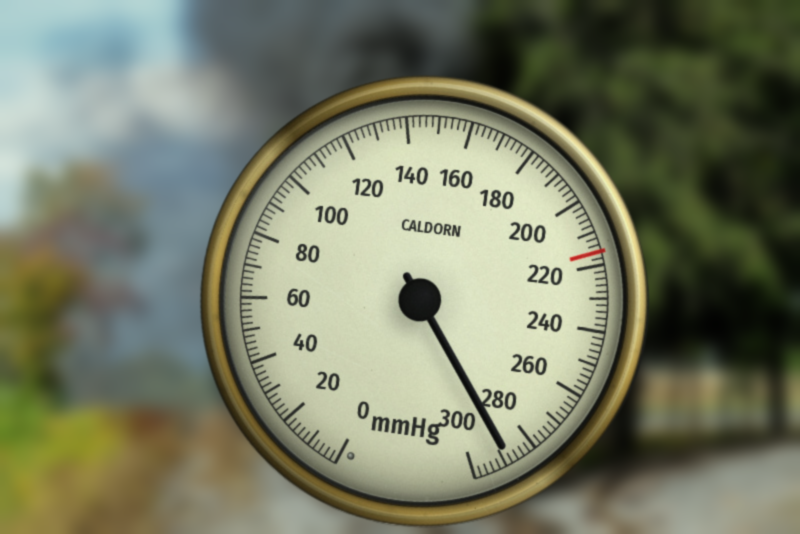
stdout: {"value": 288, "unit": "mmHg"}
